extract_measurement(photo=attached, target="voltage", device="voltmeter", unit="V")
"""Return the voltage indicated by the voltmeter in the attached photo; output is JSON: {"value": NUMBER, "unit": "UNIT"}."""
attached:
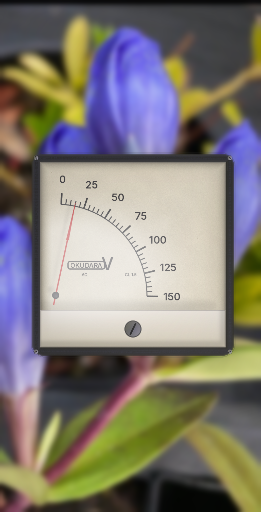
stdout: {"value": 15, "unit": "V"}
